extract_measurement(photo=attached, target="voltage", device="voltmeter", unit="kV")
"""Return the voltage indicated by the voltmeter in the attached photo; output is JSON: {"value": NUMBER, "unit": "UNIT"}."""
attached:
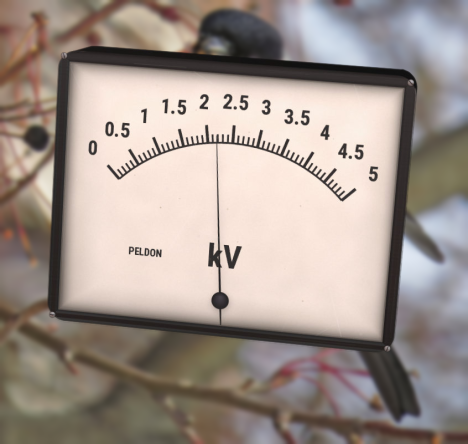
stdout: {"value": 2.2, "unit": "kV"}
